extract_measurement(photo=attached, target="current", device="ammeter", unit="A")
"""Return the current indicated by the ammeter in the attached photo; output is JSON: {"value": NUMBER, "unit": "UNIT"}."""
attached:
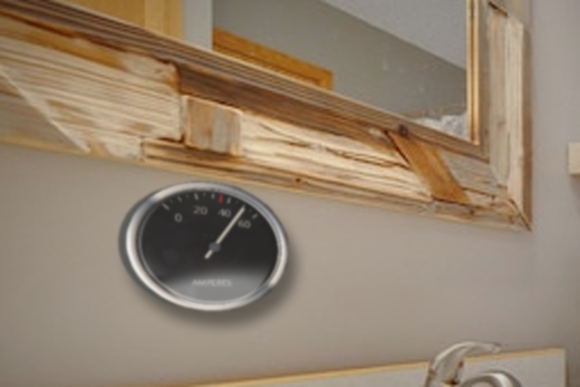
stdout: {"value": 50, "unit": "A"}
